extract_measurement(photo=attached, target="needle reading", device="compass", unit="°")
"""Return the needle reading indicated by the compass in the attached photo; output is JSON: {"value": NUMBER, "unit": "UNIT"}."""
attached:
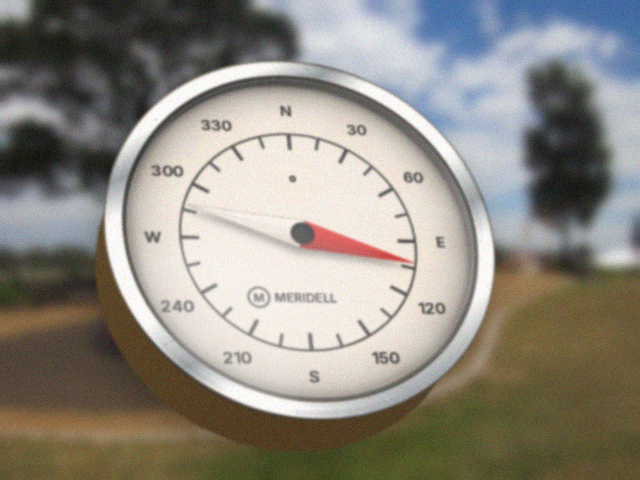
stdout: {"value": 105, "unit": "°"}
